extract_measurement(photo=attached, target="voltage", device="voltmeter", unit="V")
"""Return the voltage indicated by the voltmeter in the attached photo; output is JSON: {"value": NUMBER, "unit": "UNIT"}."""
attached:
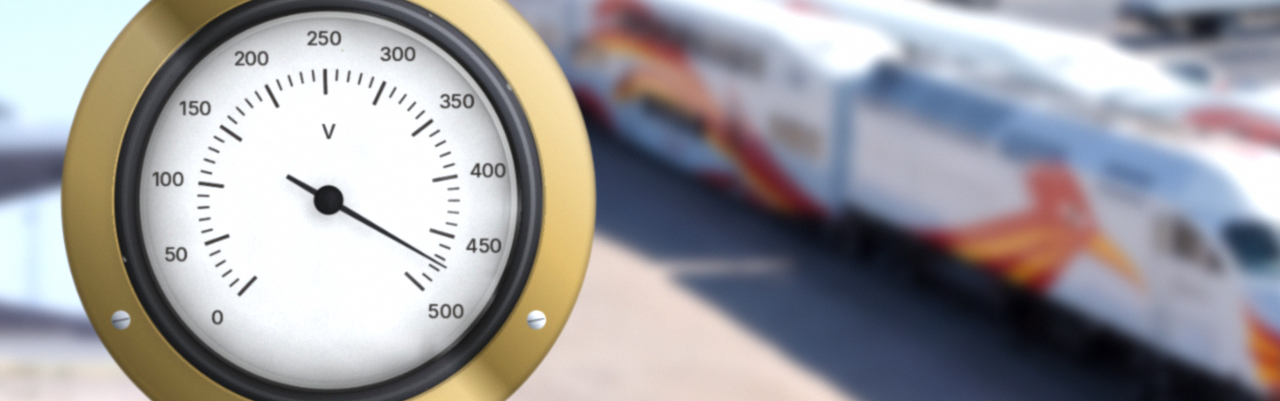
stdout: {"value": 475, "unit": "V"}
